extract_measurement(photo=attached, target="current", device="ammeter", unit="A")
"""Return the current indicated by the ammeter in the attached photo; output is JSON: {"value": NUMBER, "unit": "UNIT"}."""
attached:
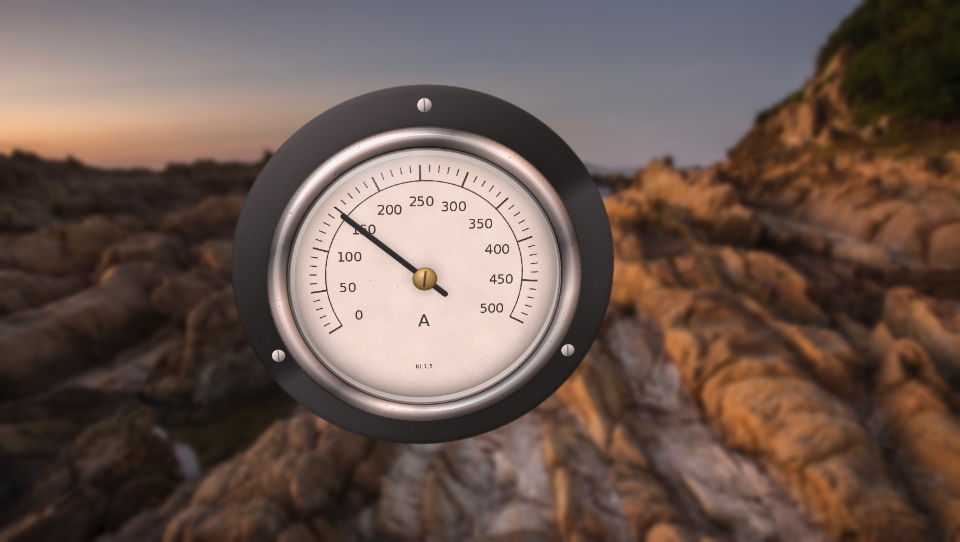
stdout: {"value": 150, "unit": "A"}
